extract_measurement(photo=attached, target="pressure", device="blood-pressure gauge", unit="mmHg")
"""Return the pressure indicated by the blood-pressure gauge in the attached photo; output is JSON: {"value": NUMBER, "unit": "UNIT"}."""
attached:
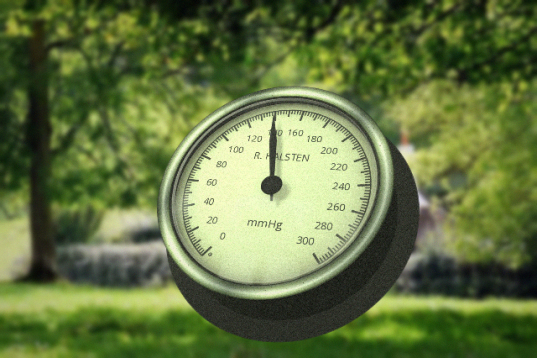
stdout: {"value": 140, "unit": "mmHg"}
